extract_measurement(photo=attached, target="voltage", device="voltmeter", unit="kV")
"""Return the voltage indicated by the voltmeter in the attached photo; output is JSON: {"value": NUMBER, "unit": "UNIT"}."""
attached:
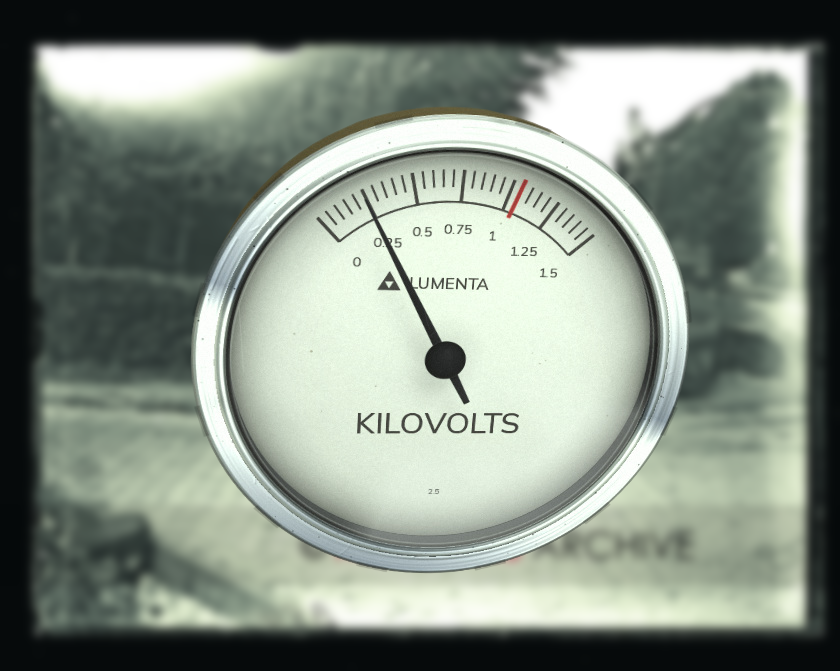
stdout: {"value": 0.25, "unit": "kV"}
